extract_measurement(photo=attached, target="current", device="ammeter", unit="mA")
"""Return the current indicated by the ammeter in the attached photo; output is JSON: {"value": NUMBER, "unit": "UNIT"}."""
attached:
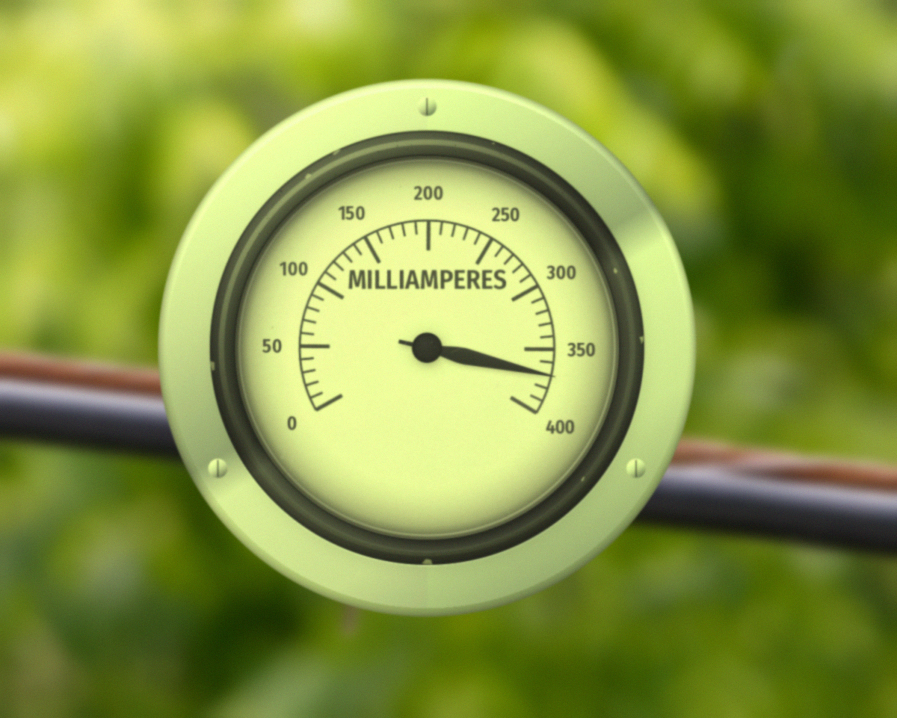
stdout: {"value": 370, "unit": "mA"}
